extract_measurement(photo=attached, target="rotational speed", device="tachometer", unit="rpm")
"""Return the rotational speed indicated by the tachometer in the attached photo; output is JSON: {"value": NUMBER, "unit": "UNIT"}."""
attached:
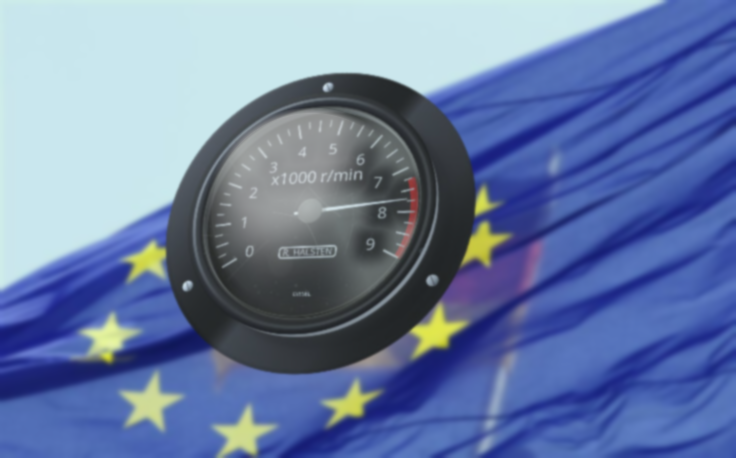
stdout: {"value": 7750, "unit": "rpm"}
